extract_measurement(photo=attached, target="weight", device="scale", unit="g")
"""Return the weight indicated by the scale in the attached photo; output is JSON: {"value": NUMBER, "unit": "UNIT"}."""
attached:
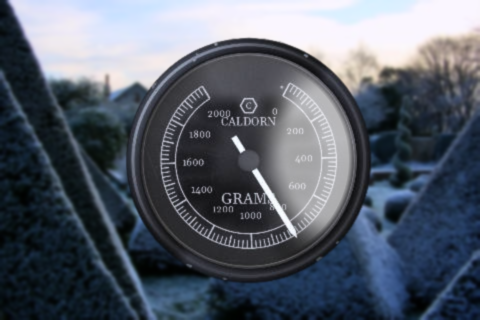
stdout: {"value": 800, "unit": "g"}
